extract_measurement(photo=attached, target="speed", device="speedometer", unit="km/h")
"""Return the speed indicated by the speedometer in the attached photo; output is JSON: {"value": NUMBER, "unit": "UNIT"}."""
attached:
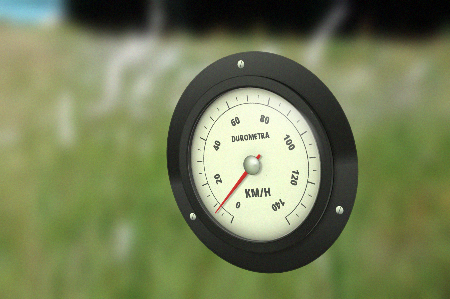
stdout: {"value": 7.5, "unit": "km/h"}
